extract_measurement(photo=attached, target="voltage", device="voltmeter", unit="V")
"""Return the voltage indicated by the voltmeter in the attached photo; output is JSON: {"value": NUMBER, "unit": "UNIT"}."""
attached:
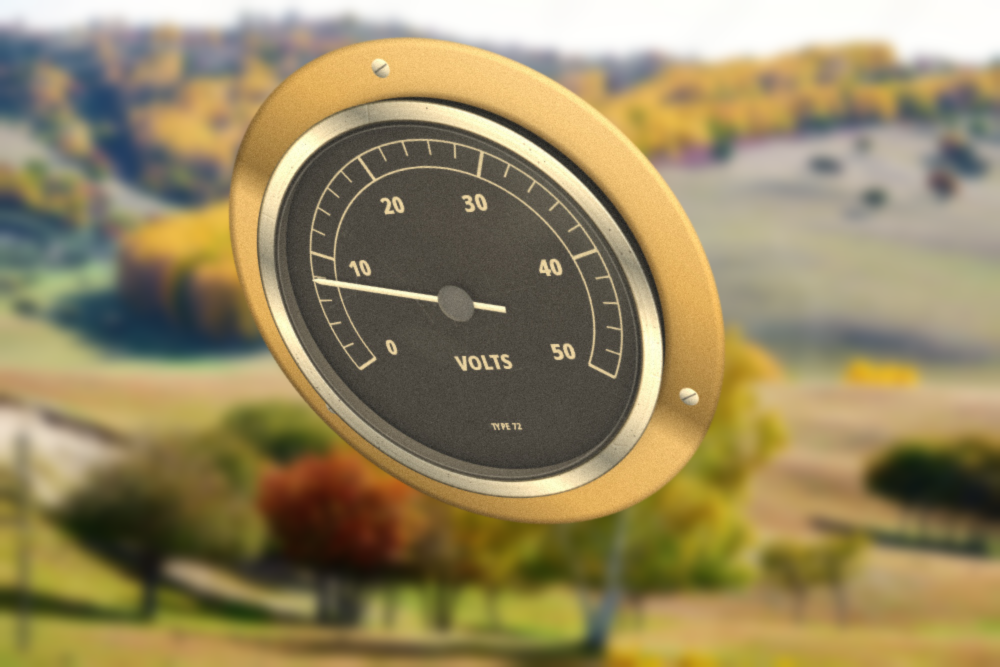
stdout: {"value": 8, "unit": "V"}
